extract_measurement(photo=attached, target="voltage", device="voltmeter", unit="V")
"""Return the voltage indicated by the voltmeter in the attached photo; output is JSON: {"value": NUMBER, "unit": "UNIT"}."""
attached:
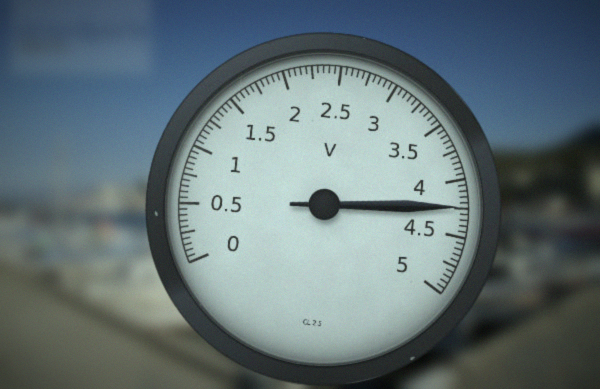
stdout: {"value": 4.25, "unit": "V"}
